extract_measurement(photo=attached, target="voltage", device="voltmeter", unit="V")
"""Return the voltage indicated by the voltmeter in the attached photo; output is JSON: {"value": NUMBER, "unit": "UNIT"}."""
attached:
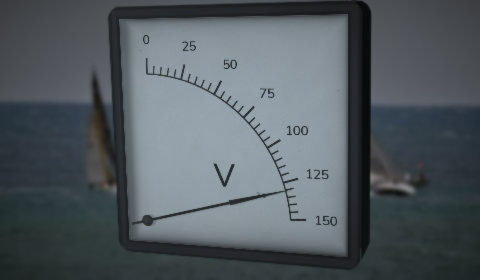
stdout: {"value": 130, "unit": "V"}
